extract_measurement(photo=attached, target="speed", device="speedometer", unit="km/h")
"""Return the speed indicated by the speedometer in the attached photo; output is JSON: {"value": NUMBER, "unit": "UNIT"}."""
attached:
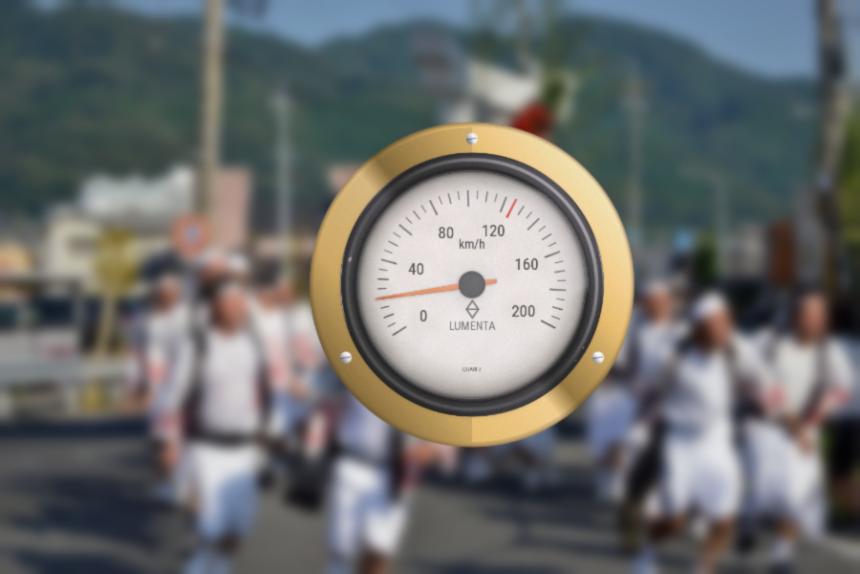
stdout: {"value": 20, "unit": "km/h"}
